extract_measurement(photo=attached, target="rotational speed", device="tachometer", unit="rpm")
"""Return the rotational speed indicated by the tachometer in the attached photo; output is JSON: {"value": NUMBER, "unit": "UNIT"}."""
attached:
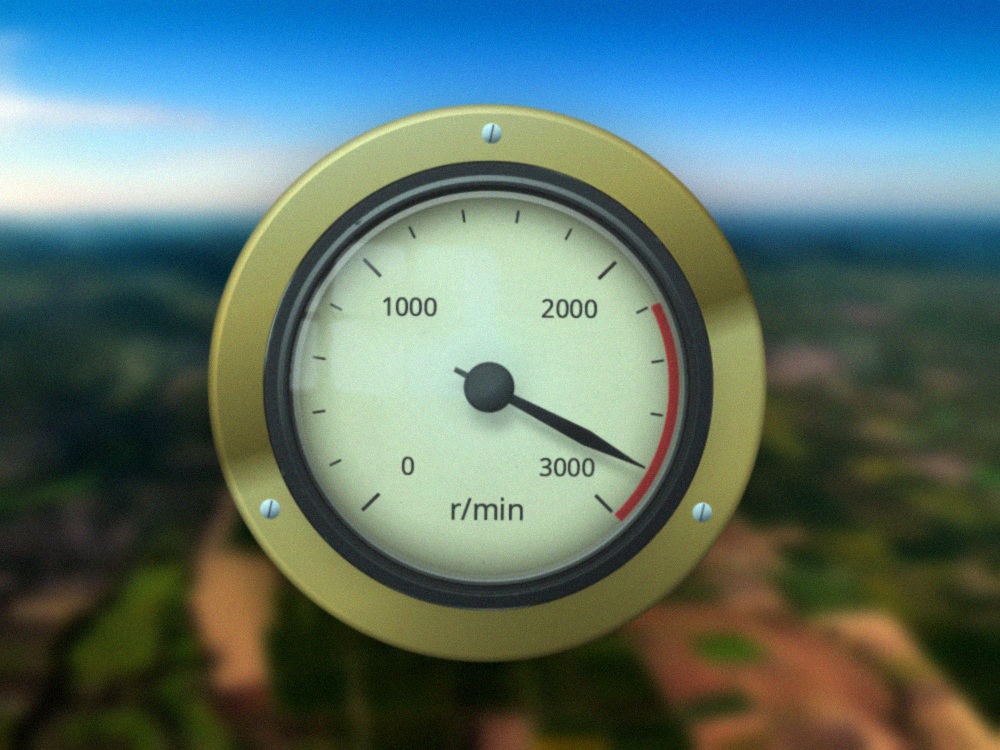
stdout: {"value": 2800, "unit": "rpm"}
